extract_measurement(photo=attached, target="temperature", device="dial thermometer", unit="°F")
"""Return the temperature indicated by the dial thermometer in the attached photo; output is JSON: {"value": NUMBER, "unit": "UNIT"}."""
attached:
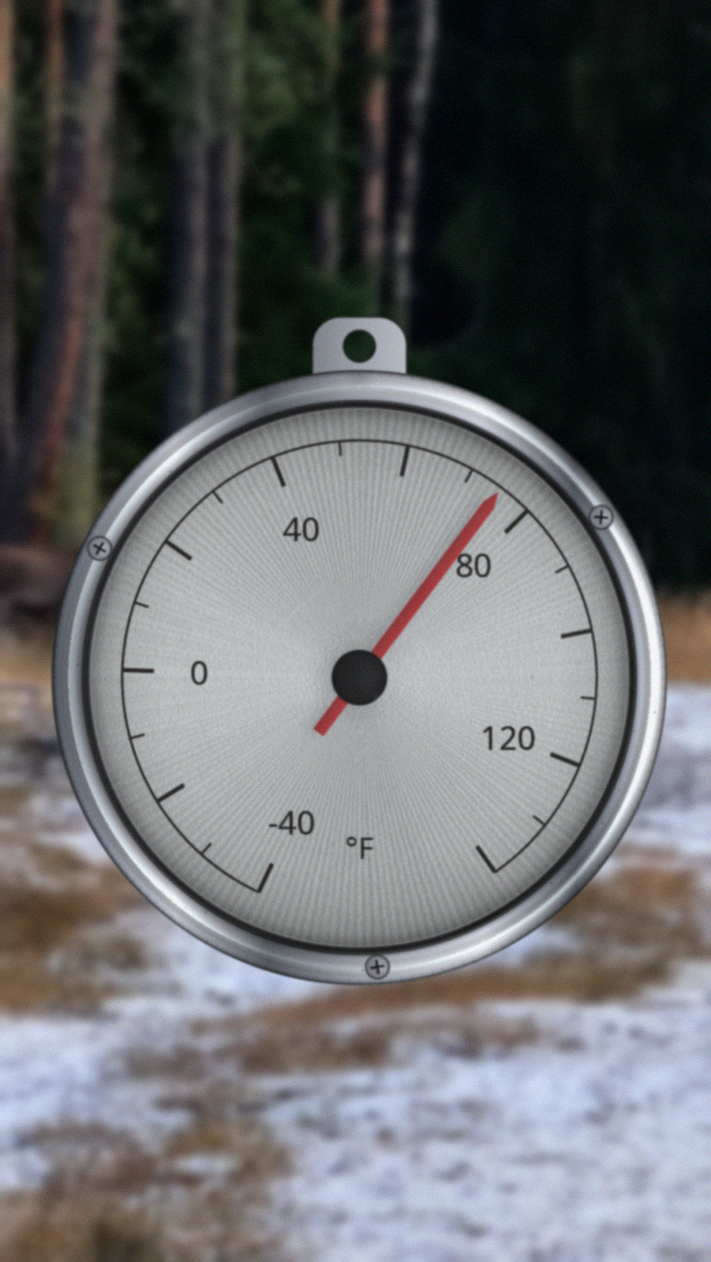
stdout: {"value": 75, "unit": "°F"}
